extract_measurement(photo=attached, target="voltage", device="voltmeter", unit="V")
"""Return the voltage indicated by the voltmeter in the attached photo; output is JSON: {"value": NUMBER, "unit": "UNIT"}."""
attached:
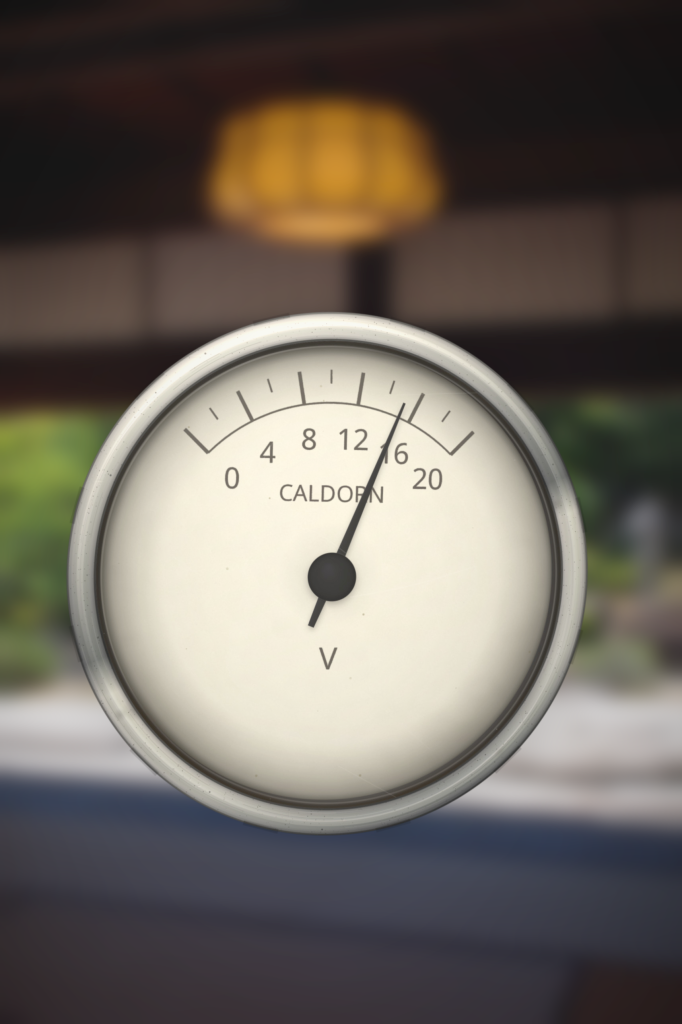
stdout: {"value": 15, "unit": "V"}
